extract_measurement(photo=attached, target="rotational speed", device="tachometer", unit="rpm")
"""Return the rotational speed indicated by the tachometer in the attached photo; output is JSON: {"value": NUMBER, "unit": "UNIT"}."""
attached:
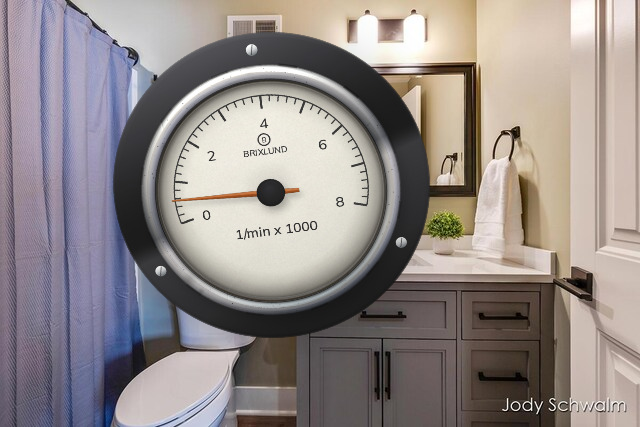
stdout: {"value": 600, "unit": "rpm"}
